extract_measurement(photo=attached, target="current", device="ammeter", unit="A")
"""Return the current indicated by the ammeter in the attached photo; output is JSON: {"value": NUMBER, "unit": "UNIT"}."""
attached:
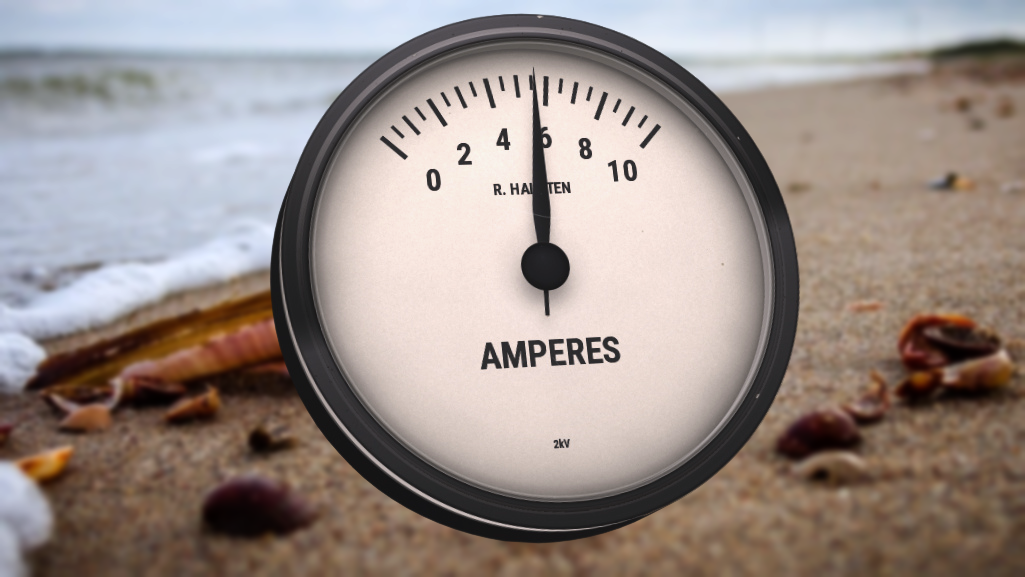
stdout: {"value": 5.5, "unit": "A"}
